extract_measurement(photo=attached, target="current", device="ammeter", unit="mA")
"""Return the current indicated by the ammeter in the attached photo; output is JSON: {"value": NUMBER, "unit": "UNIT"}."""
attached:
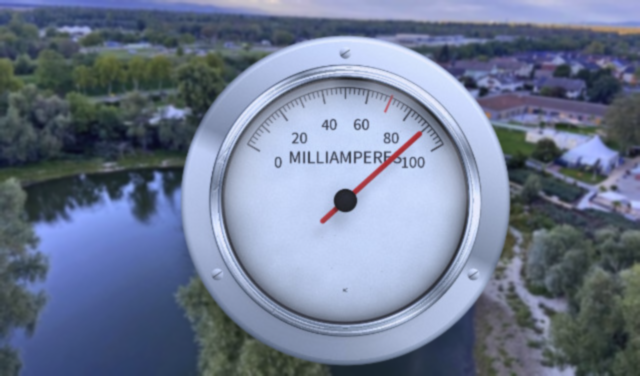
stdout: {"value": 90, "unit": "mA"}
